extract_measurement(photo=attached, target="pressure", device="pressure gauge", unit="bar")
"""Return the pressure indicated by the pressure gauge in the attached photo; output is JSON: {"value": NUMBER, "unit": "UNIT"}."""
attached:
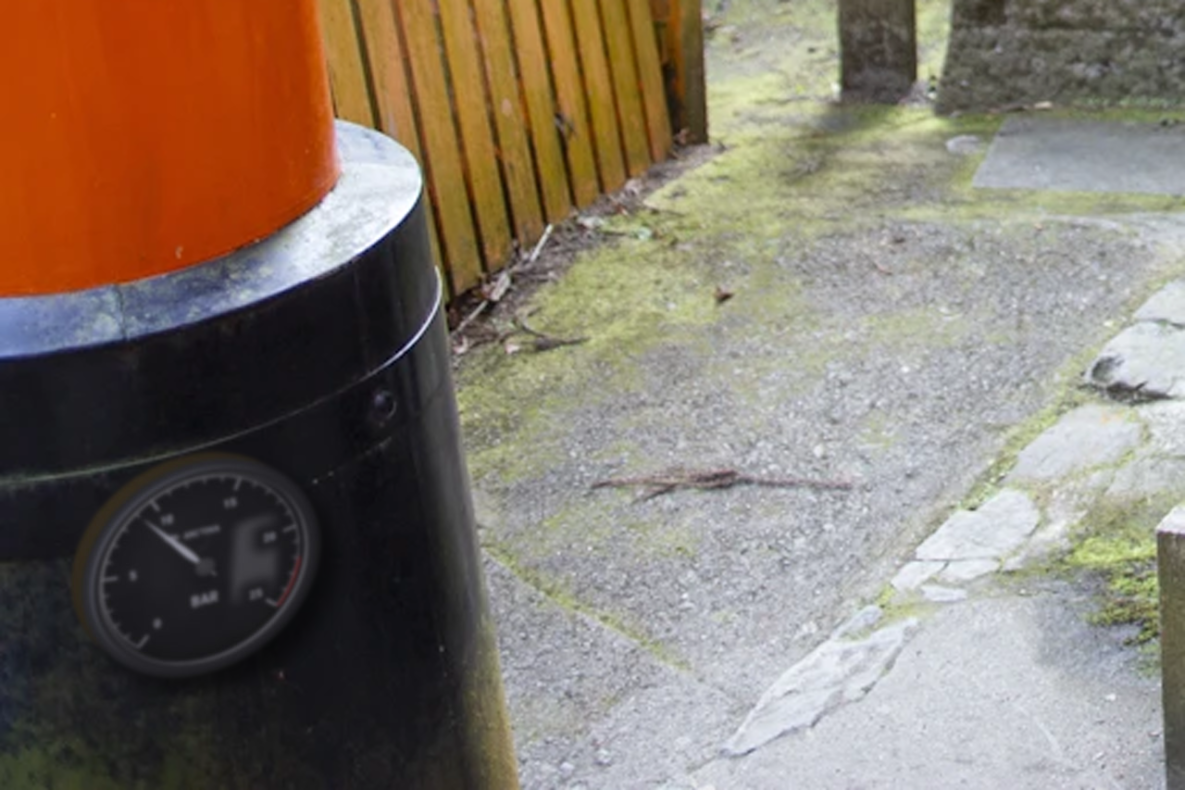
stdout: {"value": 9, "unit": "bar"}
